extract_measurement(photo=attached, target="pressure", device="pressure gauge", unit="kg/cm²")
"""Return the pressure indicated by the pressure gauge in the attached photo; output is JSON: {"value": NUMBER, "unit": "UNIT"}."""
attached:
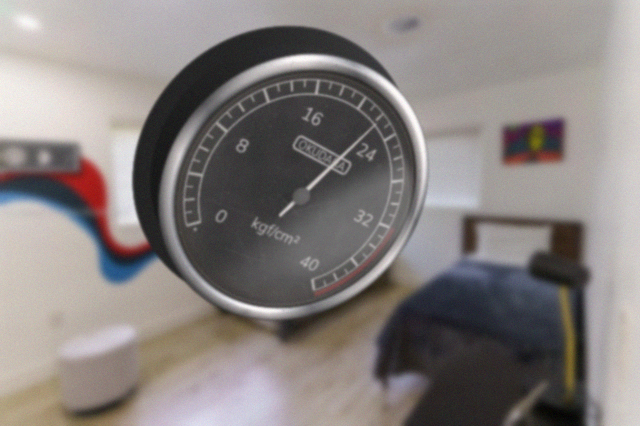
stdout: {"value": 22, "unit": "kg/cm²"}
